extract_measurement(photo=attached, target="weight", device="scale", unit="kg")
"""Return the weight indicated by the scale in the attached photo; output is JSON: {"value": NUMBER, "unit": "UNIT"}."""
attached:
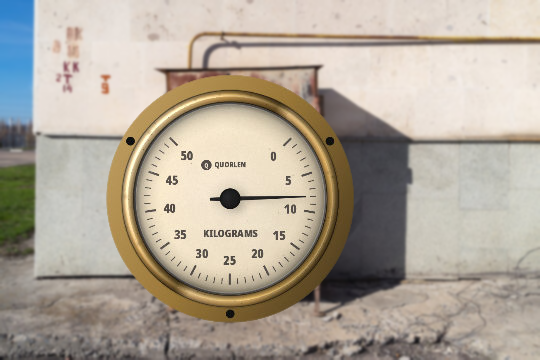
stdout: {"value": 8, "unit": "kg"}
